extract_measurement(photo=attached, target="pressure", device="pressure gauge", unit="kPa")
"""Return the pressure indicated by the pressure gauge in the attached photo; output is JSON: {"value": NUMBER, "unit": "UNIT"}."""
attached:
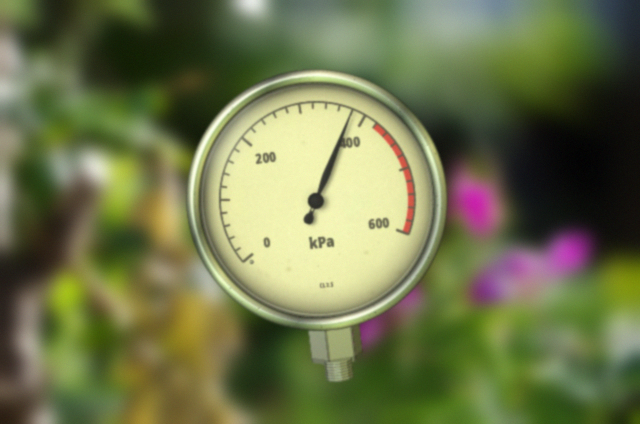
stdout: {"value": 380, "unit": "kPa"}
